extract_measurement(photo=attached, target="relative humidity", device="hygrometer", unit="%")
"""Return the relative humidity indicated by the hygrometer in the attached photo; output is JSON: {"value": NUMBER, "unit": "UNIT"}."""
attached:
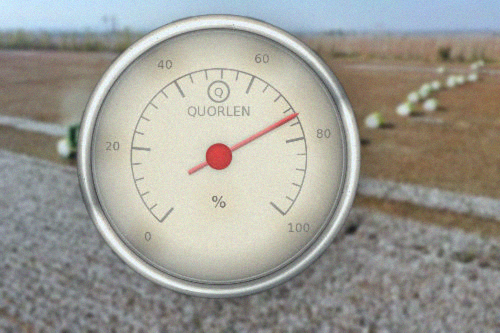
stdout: {"value": 74, "unit": "%"}
